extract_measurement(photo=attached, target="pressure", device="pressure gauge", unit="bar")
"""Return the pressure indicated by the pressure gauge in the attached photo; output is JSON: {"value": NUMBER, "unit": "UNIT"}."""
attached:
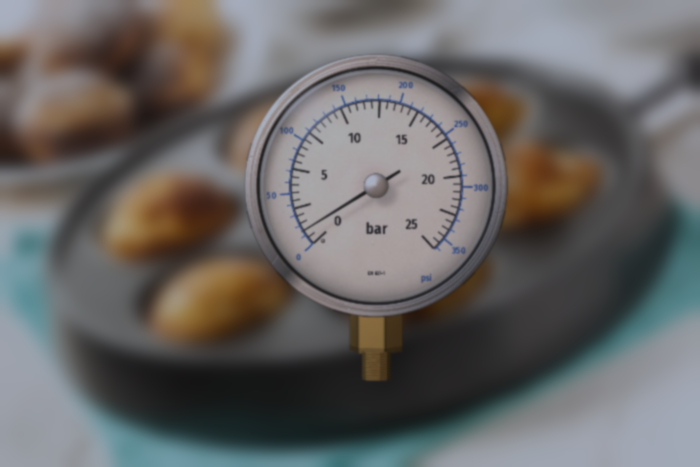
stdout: {"value": 1, "unit": "bar"}
